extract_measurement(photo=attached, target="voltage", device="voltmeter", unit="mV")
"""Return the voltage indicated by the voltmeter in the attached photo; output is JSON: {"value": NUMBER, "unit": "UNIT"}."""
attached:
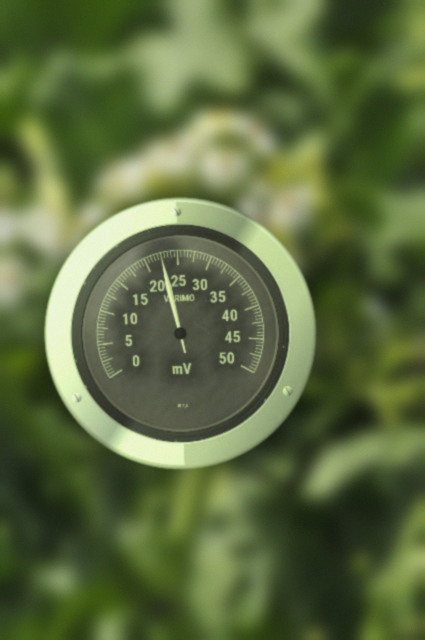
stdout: {"value": 22.5, "unit": "mV"}
